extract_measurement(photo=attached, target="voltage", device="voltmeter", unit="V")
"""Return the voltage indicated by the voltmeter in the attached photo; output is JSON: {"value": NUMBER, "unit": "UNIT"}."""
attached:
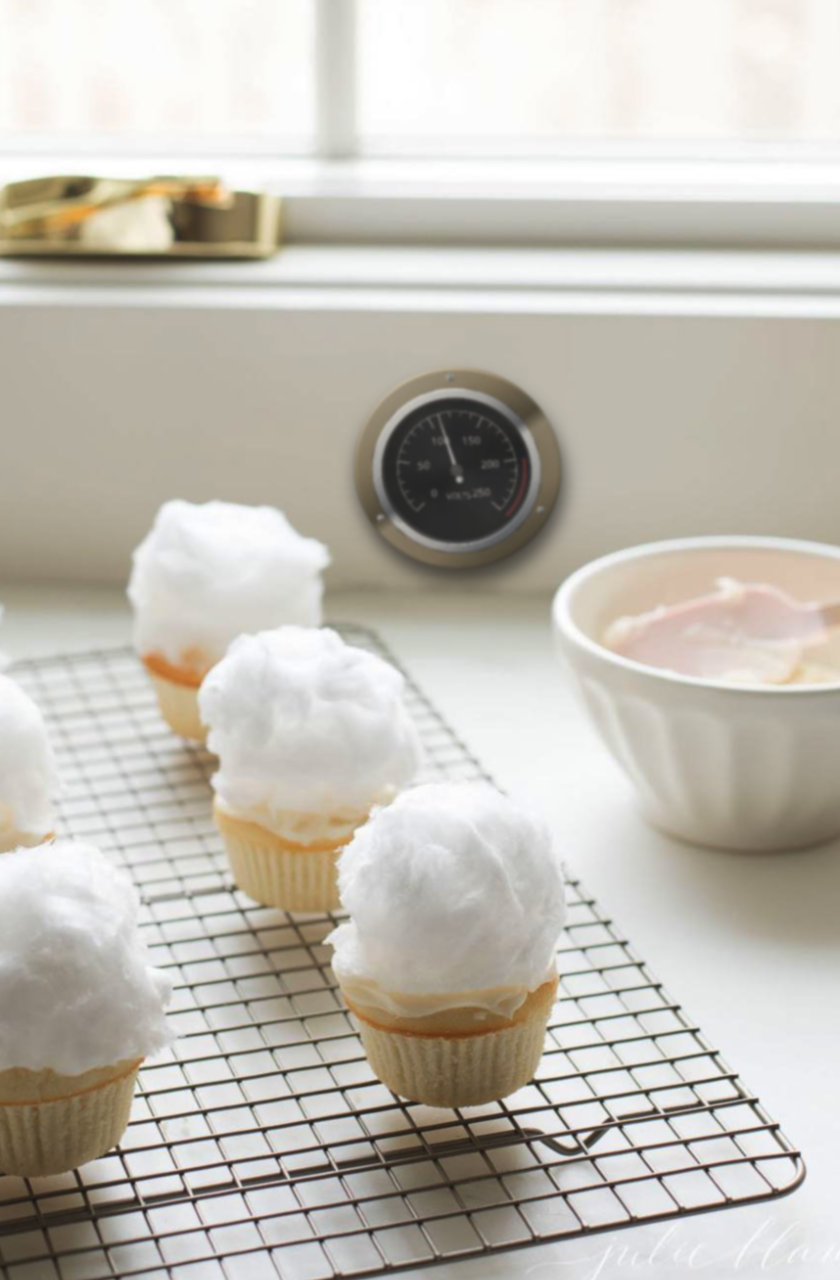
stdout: {"value": 110, "unit": "V"}
